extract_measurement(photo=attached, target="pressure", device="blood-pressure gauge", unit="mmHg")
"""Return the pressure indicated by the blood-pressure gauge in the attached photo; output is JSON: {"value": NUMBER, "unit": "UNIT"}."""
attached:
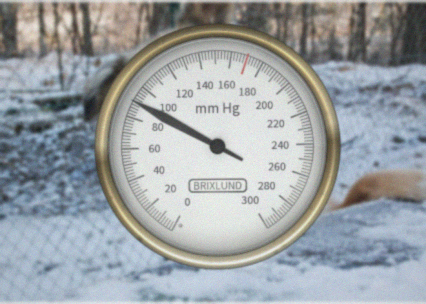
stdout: {"value": 90, "unit": "mmHg"}
